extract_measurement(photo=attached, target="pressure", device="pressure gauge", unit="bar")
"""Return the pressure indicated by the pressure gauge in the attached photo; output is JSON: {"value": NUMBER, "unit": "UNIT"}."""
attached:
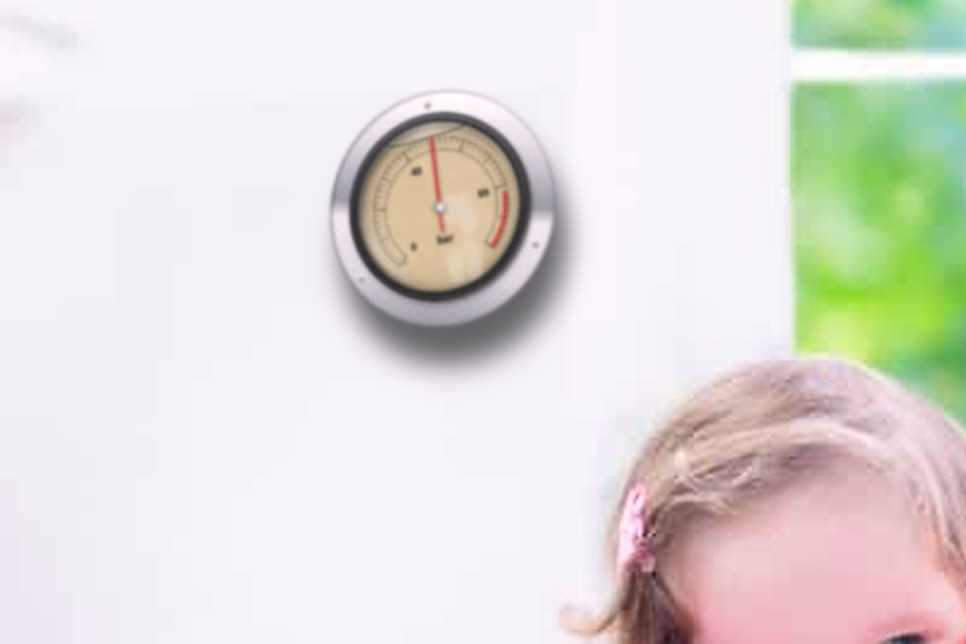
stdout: {"value": 50, "unit": "bar"}
